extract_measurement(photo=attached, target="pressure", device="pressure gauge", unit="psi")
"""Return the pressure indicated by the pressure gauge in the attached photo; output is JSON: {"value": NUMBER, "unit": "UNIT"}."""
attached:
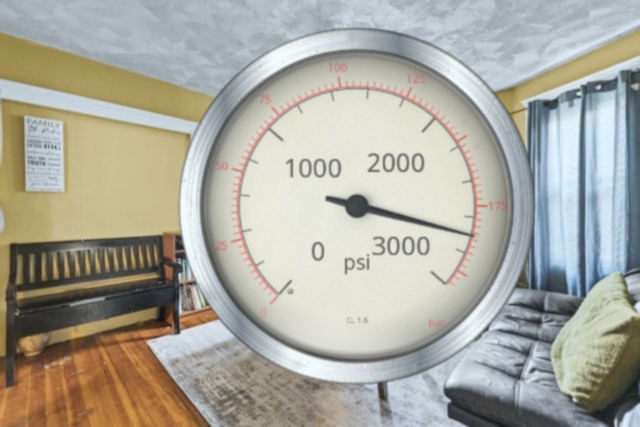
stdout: {"value": 2700, "unit": "psi"}
